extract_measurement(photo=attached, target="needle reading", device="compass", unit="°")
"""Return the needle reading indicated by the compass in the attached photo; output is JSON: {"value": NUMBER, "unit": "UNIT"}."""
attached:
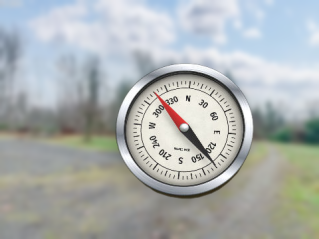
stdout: {"value": 315, "unit": "°"}
